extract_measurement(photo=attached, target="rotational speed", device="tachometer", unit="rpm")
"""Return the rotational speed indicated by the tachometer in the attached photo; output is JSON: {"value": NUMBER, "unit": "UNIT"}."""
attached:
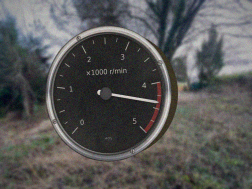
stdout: {"value": 4375, "unit": "rpm"}
